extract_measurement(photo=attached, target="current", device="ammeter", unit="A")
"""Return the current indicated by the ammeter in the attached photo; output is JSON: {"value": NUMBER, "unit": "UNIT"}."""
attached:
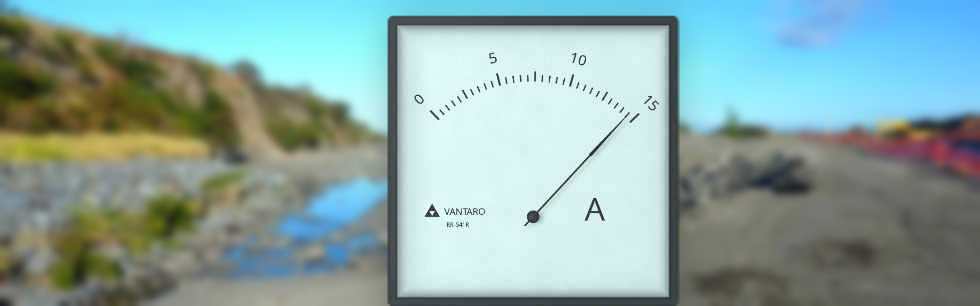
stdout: {"value": 14.5, "unit": "A"}
